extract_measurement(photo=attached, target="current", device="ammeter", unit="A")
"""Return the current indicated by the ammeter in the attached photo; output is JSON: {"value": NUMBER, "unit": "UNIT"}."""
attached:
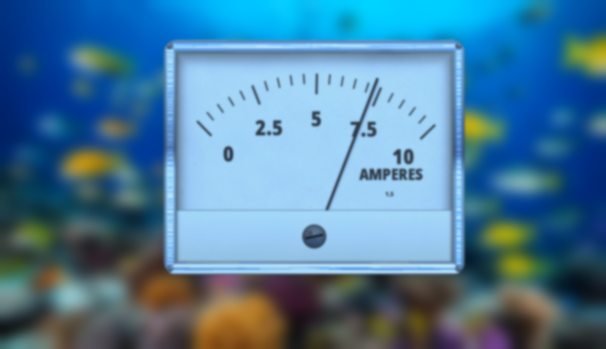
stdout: {"value": 7.25, "unit": "A"}
